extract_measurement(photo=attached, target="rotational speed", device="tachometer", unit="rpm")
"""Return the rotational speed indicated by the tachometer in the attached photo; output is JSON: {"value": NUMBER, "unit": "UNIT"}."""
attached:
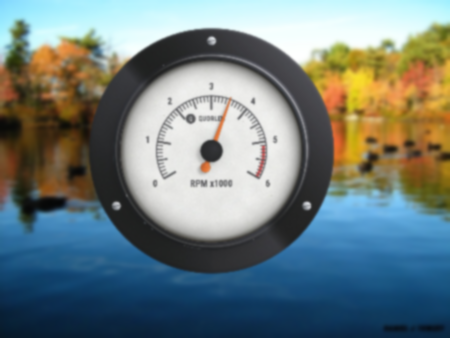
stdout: {"value": 3500, "unit": "rpm"}
